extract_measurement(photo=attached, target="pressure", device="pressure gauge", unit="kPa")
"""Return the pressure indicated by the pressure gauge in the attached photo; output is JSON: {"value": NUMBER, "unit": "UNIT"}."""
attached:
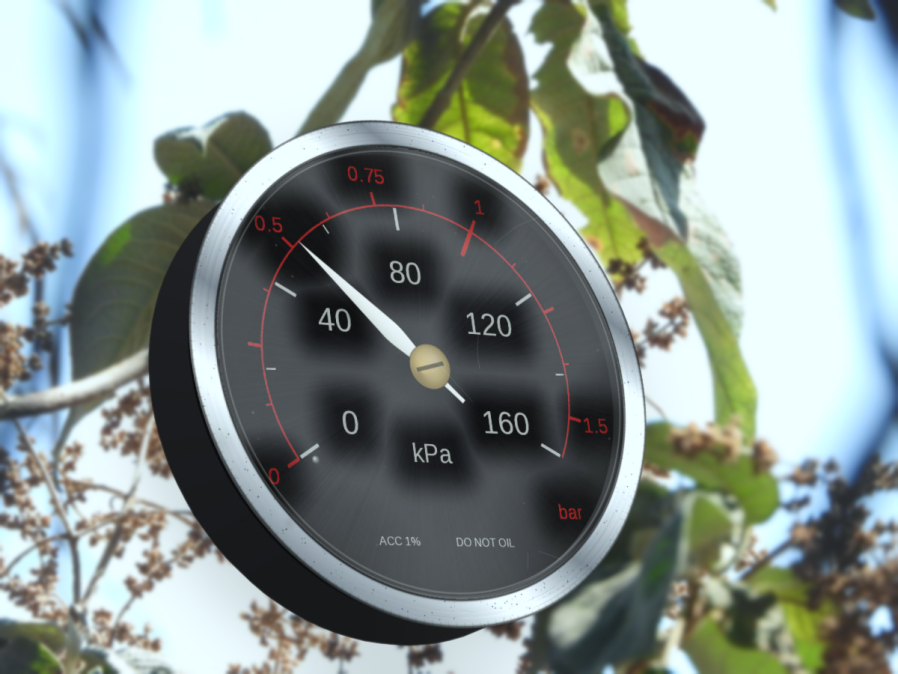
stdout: {"value": 50, "unit": "kPa"}
